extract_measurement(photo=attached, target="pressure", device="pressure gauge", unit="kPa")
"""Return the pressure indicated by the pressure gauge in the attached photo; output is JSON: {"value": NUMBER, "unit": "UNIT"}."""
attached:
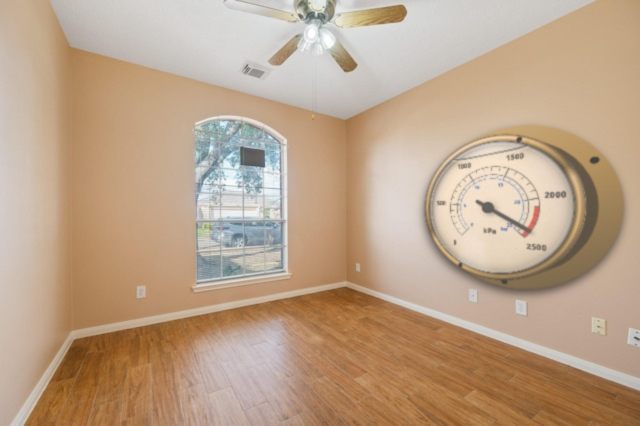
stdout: {"value": 2400, "unit": "kPa"}
